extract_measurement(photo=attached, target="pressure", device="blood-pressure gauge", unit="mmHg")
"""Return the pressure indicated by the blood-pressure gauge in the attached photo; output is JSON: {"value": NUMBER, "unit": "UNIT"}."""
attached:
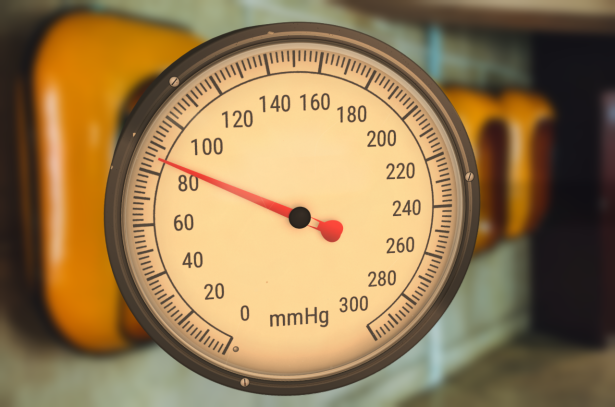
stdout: {"value": 86, "unit": "mmHg"}
